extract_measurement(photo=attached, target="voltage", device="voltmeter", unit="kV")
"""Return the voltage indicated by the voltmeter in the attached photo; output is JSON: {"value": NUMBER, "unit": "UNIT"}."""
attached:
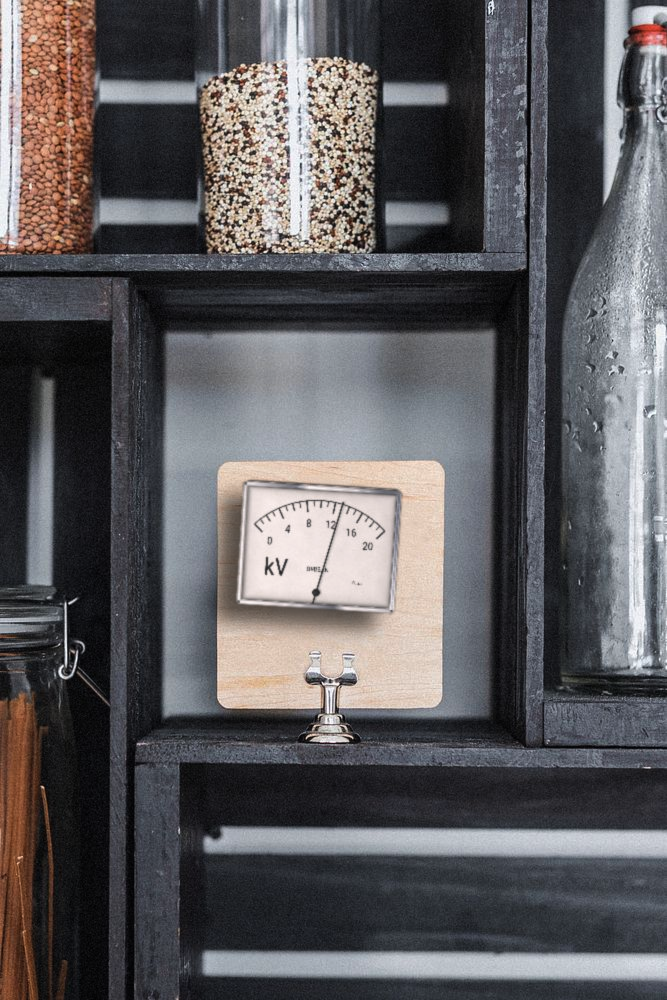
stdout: {"value": 13, "unit": "kV"}
